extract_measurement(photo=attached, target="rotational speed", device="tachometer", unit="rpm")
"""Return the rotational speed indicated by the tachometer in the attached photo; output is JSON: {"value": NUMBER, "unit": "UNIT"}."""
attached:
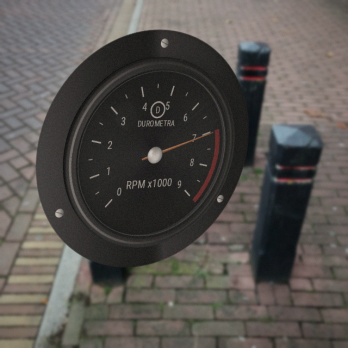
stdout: {"value": 7000, "unit": "rpm"}
